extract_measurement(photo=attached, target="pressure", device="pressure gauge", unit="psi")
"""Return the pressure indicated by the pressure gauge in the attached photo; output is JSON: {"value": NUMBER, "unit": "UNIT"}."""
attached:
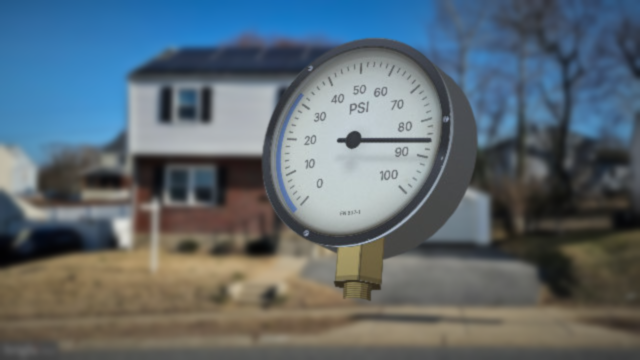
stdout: {"value": 86, "unit": "psi"}
